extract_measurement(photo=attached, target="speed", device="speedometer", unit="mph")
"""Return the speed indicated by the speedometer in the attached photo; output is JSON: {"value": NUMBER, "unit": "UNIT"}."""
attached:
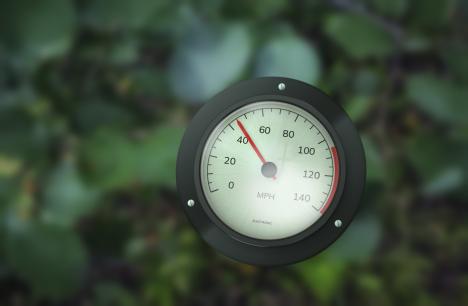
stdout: {"value": 45, "unit": "mph"}
